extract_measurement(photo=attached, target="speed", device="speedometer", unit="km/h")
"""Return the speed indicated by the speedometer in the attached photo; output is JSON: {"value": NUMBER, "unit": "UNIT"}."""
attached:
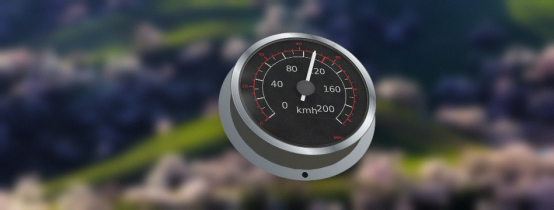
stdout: {"value": 110, "unit": "km/h"}
